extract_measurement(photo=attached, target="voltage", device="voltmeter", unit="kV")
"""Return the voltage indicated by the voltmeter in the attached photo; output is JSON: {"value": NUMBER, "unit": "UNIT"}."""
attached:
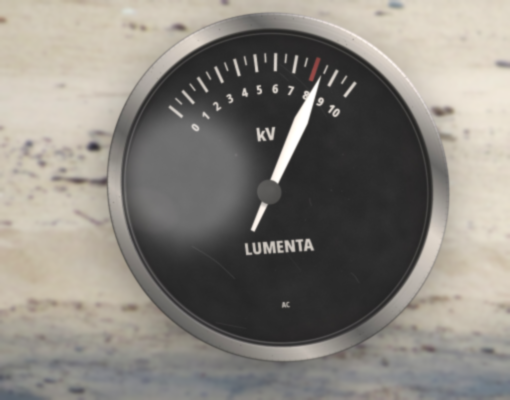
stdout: {"value": 8.5, "unit": "kV"}
